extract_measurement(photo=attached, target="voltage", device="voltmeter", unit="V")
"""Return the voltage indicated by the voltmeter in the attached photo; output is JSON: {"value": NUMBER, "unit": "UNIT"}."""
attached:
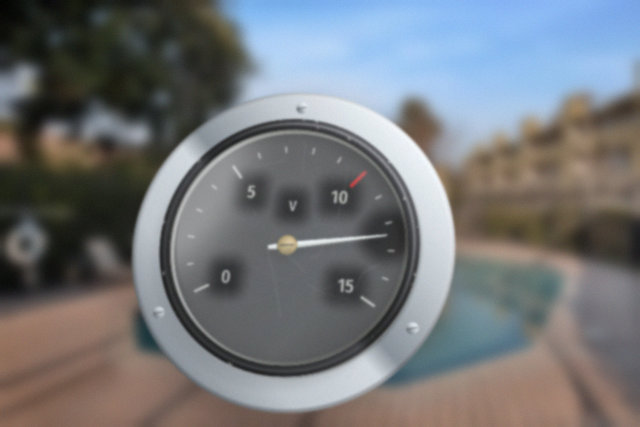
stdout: {"value": 12.5, "unit": "V"}
